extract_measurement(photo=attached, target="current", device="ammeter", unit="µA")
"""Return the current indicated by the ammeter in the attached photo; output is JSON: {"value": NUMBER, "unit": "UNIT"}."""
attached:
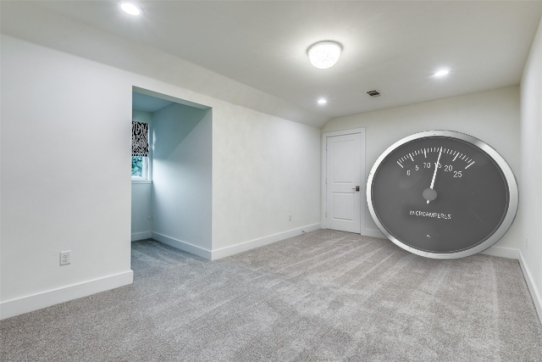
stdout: {"value": 15, "unit": "µA"}
